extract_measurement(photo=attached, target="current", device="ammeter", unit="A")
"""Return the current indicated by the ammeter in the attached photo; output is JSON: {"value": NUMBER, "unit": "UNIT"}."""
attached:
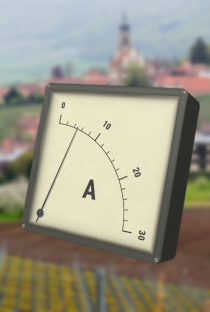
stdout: {"value": 5, "unit": "A"}
